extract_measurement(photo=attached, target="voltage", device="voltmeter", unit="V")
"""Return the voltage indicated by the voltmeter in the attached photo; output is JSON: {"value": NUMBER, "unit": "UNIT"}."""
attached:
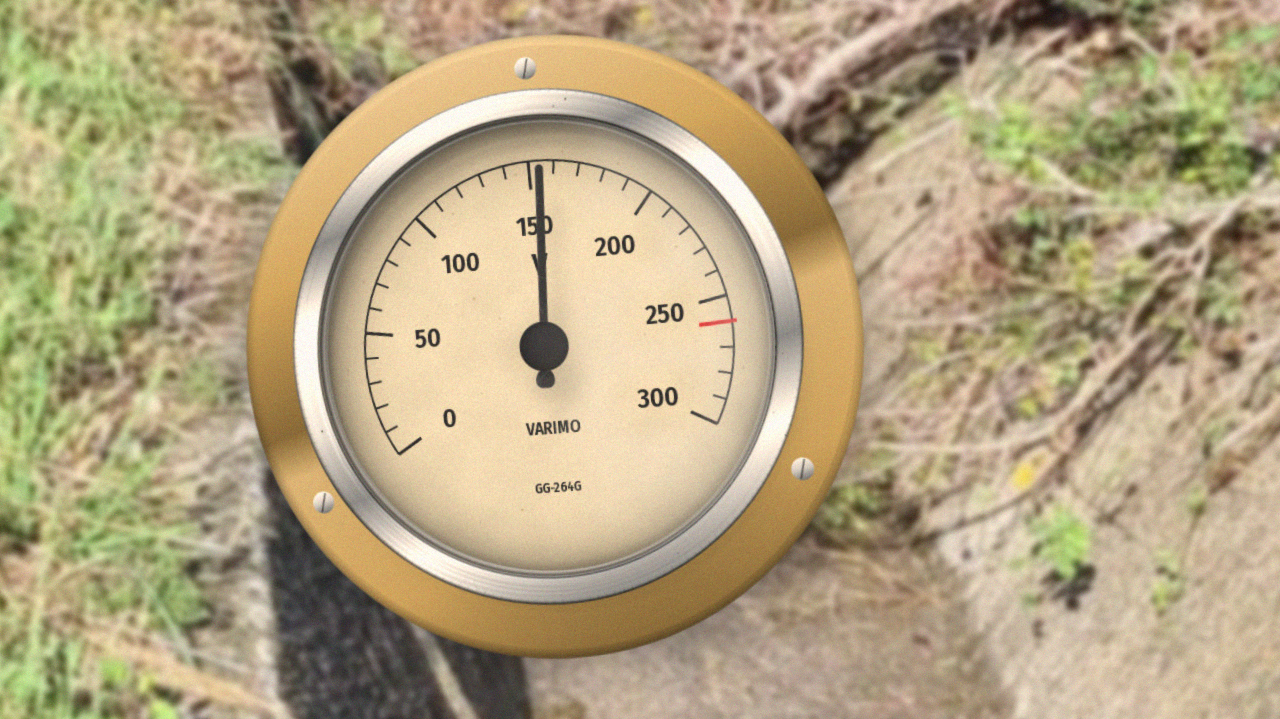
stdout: {"value": 155, "unit": "V"}
